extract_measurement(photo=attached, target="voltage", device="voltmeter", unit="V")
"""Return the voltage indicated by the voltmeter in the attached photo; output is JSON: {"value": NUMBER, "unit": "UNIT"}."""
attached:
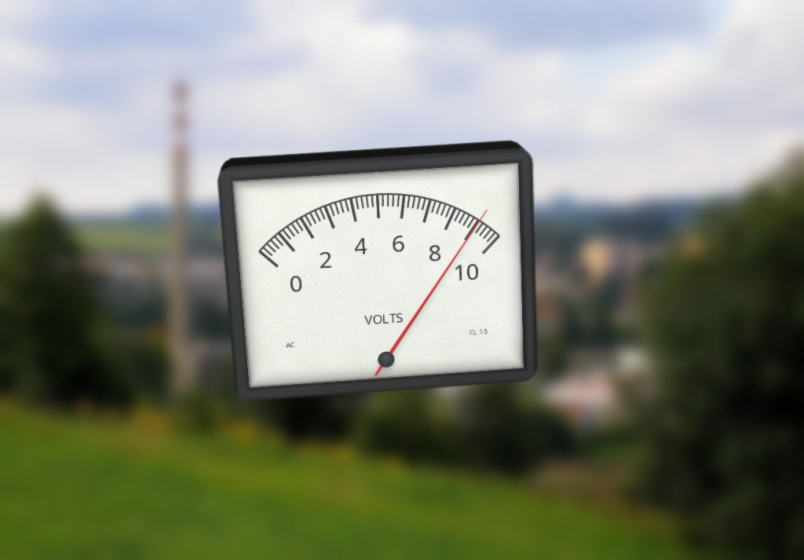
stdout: {"value": 9, "unit": "V"}
